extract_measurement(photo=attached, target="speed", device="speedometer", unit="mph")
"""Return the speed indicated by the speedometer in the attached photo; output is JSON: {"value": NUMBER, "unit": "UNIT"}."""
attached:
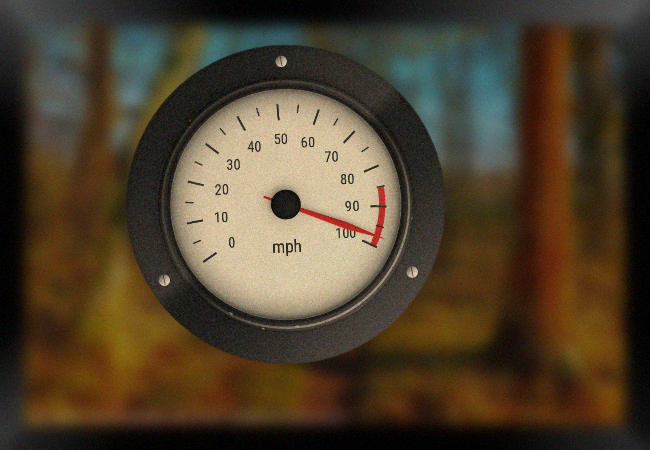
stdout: {"value": 97.5, "unit": "mph"}
